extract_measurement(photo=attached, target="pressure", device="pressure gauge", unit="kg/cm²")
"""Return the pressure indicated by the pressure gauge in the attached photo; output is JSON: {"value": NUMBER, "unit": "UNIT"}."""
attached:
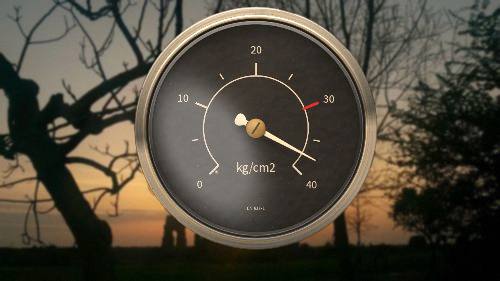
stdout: {"value": 37.5, "unit": "kg/cm²"}
